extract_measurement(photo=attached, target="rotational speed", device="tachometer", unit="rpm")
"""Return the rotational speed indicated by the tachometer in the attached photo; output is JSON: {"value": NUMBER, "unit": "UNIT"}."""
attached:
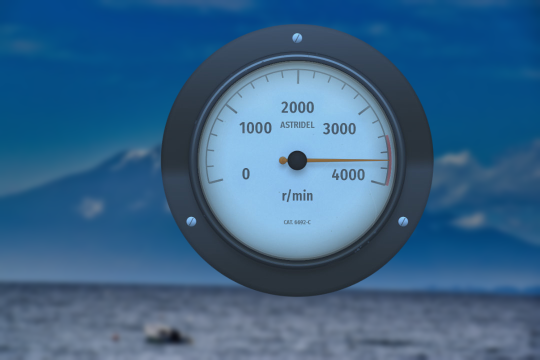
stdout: {"value": 3700, "unit": "rpm"}
